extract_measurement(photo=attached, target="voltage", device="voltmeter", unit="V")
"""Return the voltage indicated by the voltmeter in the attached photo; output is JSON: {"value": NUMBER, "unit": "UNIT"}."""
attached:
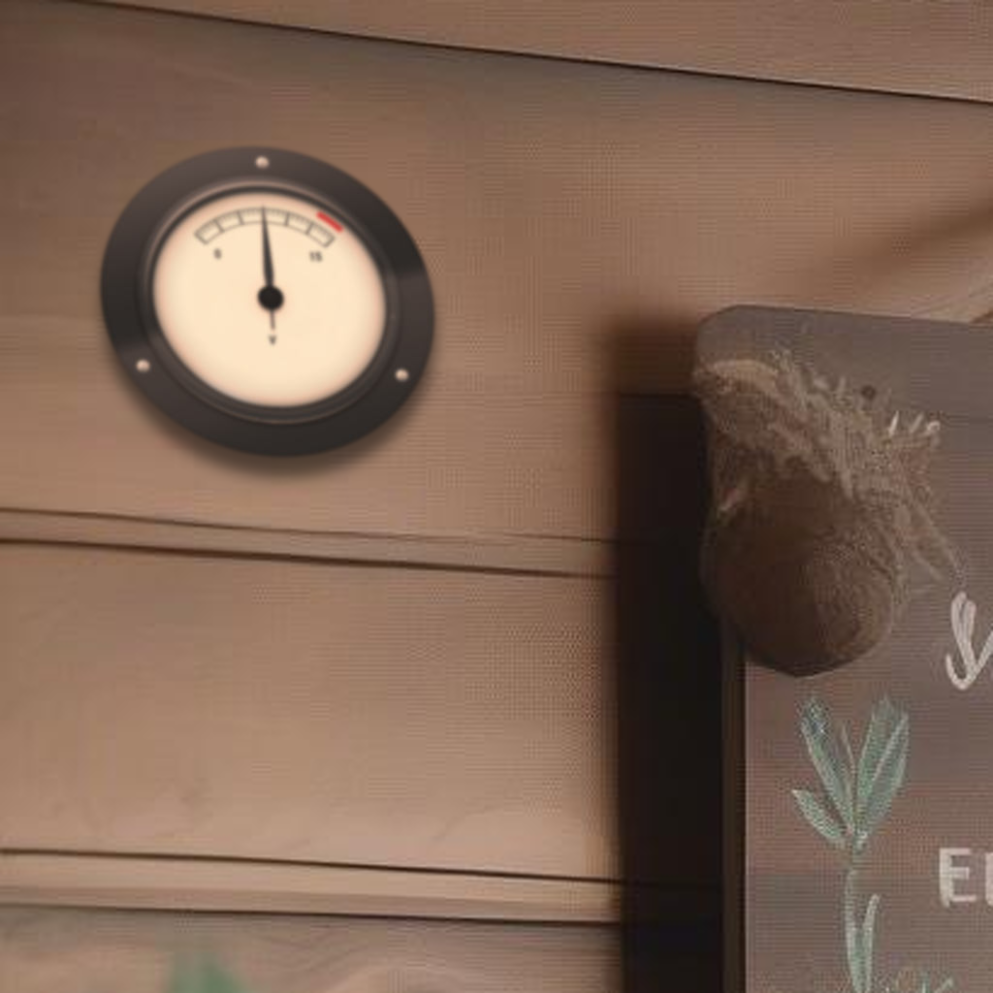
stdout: {"value": 7.5, "unit": "V"}
